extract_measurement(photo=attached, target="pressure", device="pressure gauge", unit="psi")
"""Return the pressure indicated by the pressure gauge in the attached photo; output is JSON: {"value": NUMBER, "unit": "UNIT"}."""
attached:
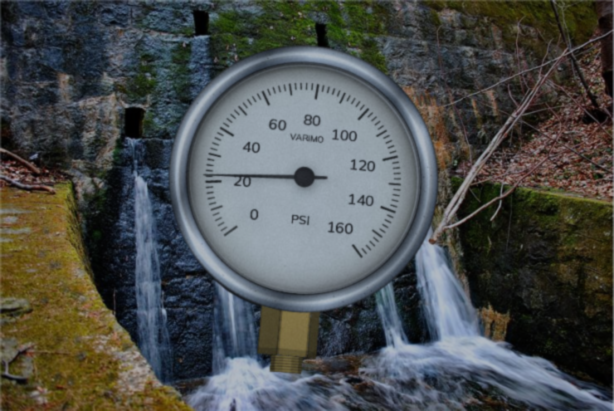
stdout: {"value": 22, "unit": "psi"}
